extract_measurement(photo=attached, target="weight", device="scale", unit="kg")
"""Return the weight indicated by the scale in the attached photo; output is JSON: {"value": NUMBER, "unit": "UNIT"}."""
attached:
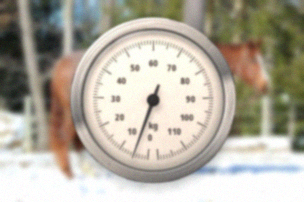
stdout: {"value": 5, "unit": "kg"}
